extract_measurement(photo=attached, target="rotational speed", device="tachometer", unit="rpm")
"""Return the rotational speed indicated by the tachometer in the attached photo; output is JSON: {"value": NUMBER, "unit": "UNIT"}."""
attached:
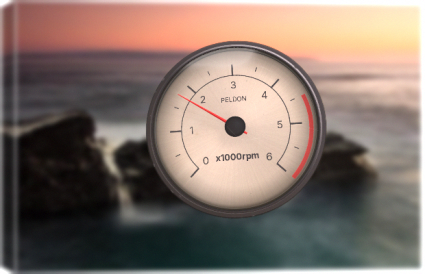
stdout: {"value": 1750, "unit": "rpm"}
